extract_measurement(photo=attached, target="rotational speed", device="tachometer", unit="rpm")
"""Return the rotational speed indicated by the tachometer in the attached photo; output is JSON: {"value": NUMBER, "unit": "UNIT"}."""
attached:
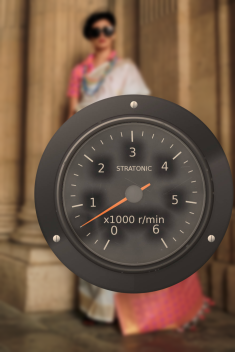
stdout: {"value": 600, "unit": "rpm"}
